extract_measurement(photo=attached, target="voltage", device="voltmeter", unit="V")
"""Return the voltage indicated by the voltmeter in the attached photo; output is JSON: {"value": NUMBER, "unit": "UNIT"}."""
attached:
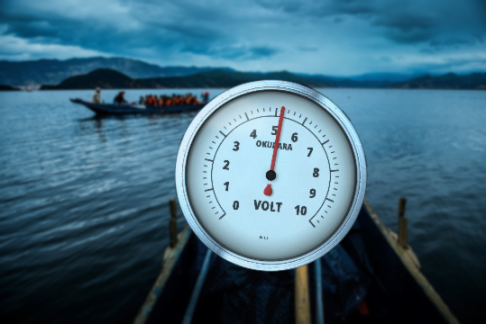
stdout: {"value": 5.2, "unit": "V"}
